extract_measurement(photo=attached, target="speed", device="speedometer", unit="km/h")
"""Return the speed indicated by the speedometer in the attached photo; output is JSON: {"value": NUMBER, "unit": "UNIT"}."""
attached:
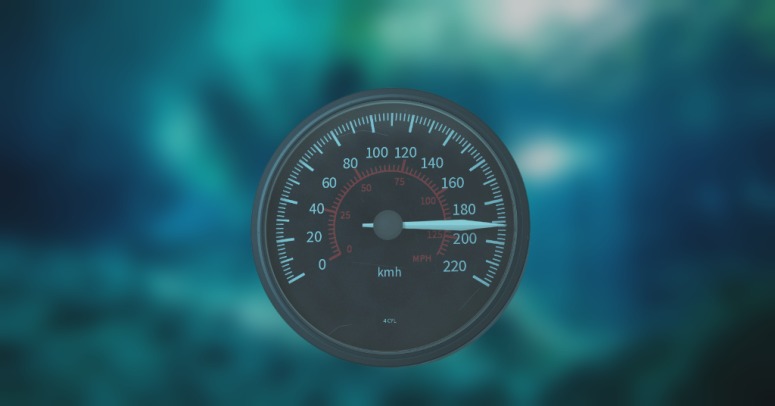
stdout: {"value": 192, "unit": "km/h"}
